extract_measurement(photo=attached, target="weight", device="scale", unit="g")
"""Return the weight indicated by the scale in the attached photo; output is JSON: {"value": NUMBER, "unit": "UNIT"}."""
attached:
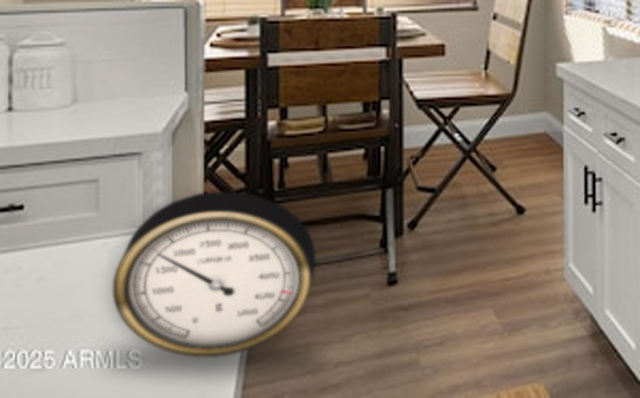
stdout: {"value": 1750, "unit": "g"}
